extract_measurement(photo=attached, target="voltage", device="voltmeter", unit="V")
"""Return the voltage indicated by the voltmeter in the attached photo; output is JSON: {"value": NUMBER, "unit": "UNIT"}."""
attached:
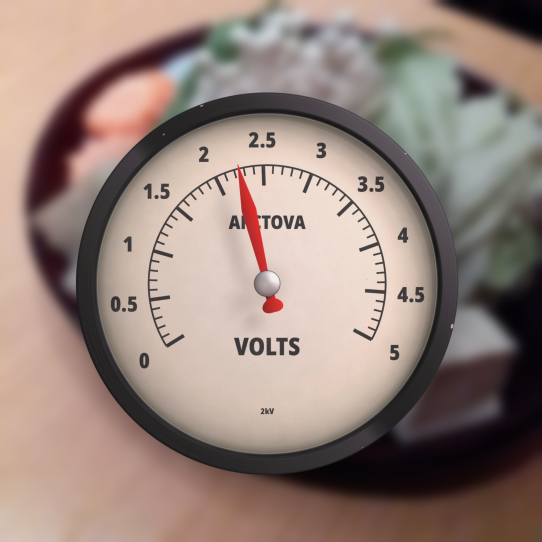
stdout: {"value": 2.25, "unit": "V"}
